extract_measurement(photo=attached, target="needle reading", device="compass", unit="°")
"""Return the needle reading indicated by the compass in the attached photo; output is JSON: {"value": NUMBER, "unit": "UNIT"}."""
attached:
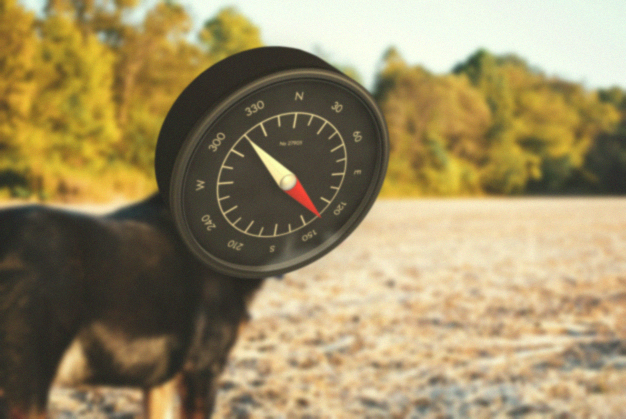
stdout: {"value": 135, "unit": "°"}
